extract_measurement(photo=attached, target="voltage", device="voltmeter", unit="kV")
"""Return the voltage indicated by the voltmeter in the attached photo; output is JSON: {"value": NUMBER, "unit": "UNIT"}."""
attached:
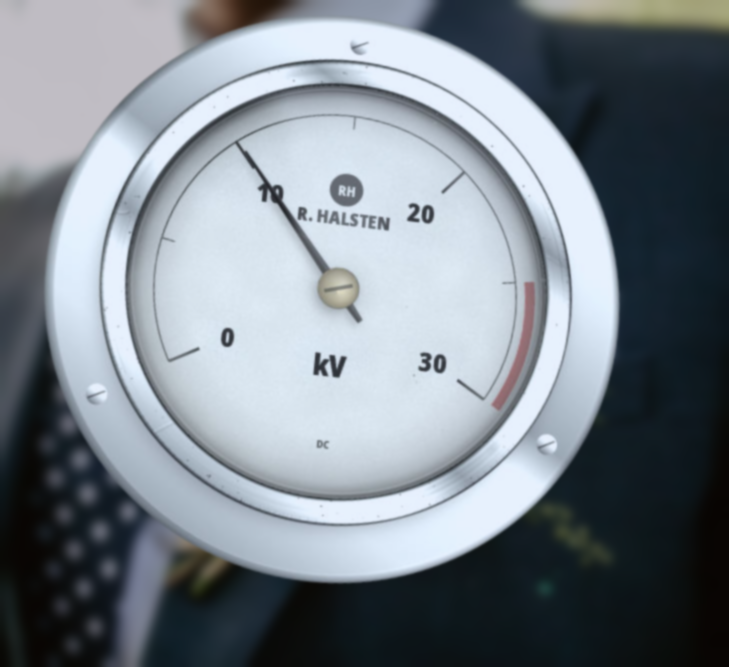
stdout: {"value": 10, "unit": "kV"}
